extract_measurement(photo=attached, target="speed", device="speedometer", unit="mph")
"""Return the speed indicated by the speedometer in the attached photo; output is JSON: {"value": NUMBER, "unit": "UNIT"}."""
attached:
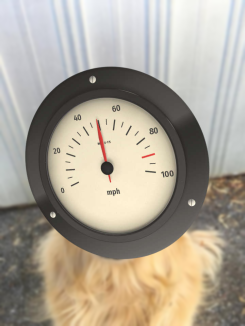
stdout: {"value": 50, "unit": "mph"}
